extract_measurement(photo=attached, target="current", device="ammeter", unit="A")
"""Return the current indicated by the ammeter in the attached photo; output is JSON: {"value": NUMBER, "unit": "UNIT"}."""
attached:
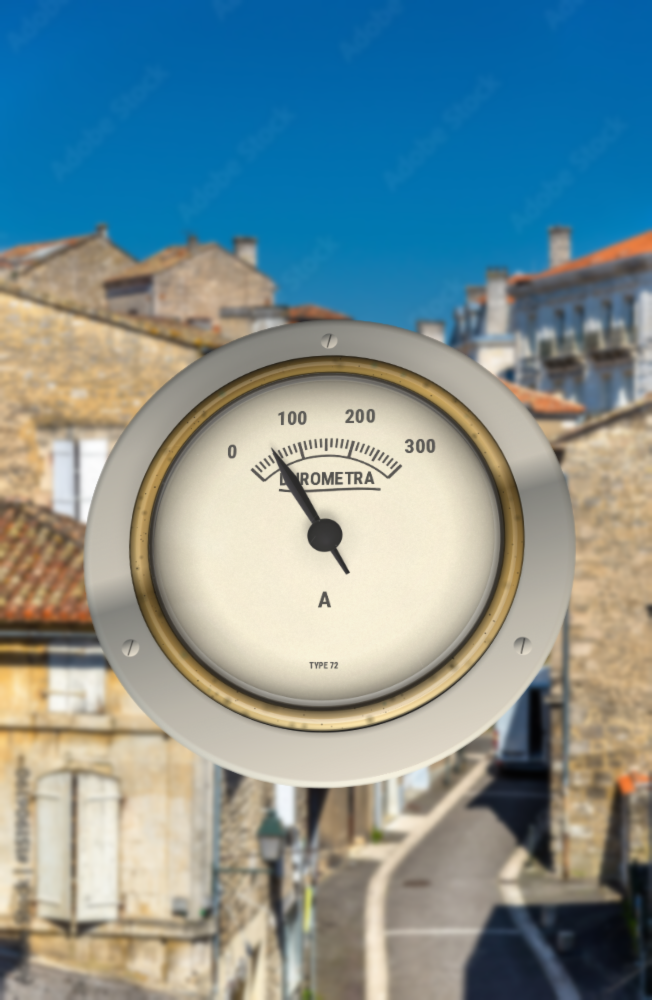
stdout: {"value": 50, "unit": "A"}
